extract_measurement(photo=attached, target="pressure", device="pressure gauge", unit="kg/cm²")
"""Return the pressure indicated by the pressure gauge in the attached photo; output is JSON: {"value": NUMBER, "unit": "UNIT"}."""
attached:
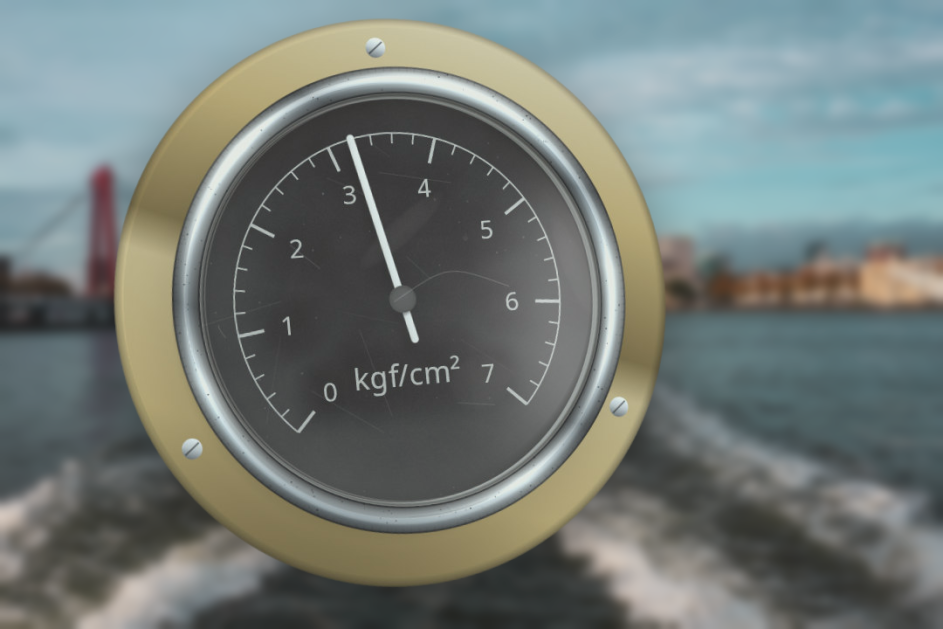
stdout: {"value": 3.2, "unit": "kg/cm²"}
